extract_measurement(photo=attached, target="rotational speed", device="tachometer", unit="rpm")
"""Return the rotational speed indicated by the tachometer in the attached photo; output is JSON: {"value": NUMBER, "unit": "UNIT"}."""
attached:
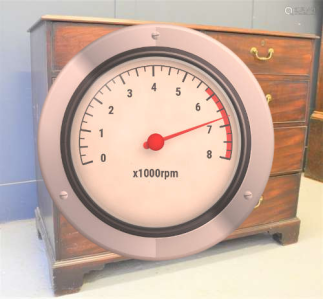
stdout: {"value": 6750, "unit": "rpm"}
